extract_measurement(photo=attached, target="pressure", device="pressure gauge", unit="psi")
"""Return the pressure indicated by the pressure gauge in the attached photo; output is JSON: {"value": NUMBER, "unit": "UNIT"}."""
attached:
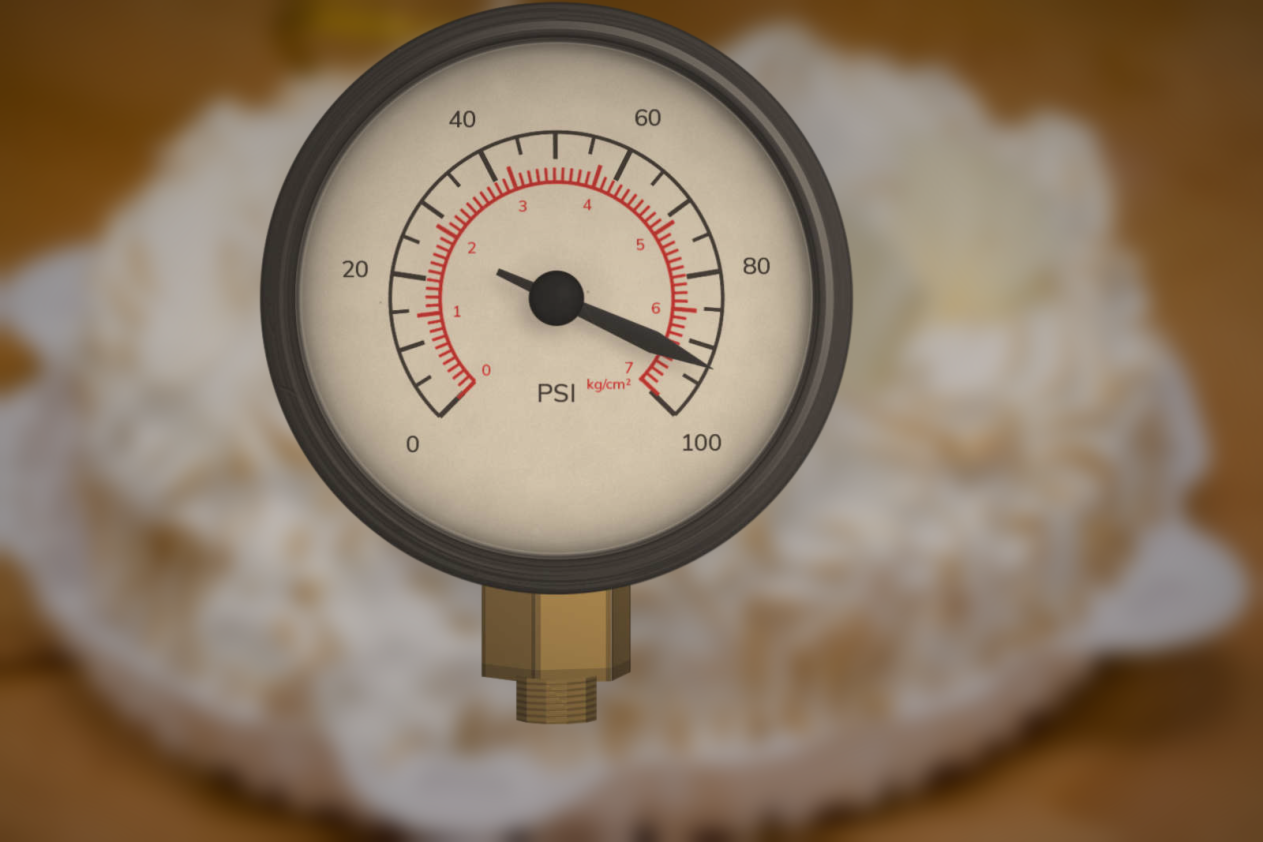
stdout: {"value": 92.5, "unit": "psi"}
